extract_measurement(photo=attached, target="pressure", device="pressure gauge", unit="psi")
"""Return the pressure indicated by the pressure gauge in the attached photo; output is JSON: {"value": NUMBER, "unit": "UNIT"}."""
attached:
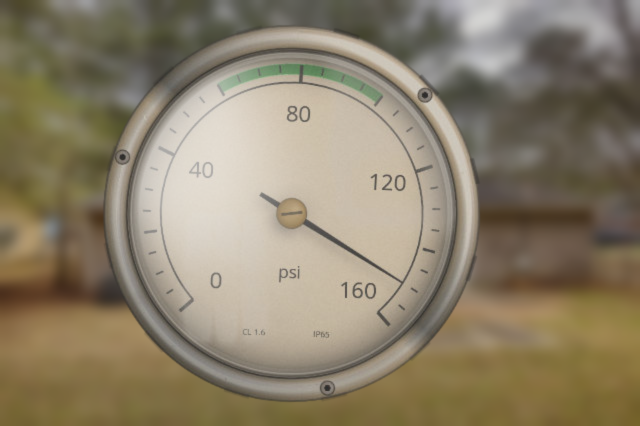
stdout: {"value": 150, "unit": "psi"}
